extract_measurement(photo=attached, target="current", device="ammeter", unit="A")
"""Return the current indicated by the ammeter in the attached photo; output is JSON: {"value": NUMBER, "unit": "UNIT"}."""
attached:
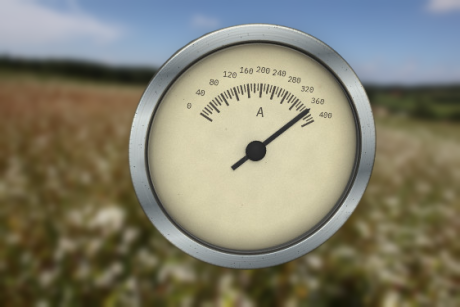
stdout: {"value": 360, "unit": "A"}
